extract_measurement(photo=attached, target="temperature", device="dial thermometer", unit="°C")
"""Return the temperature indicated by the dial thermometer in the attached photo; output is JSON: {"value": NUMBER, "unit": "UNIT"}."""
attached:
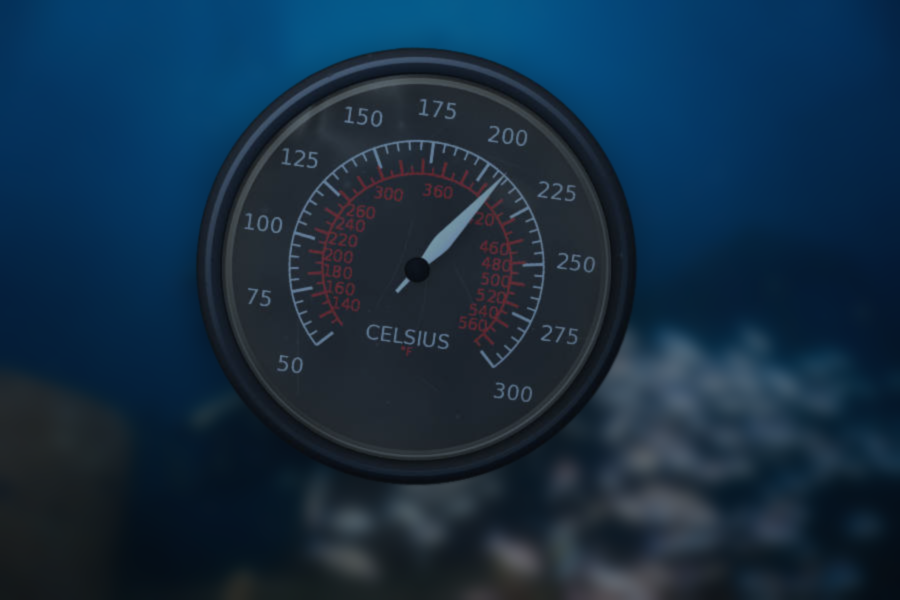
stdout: {"value": 207.5, "unit": "°C"}
